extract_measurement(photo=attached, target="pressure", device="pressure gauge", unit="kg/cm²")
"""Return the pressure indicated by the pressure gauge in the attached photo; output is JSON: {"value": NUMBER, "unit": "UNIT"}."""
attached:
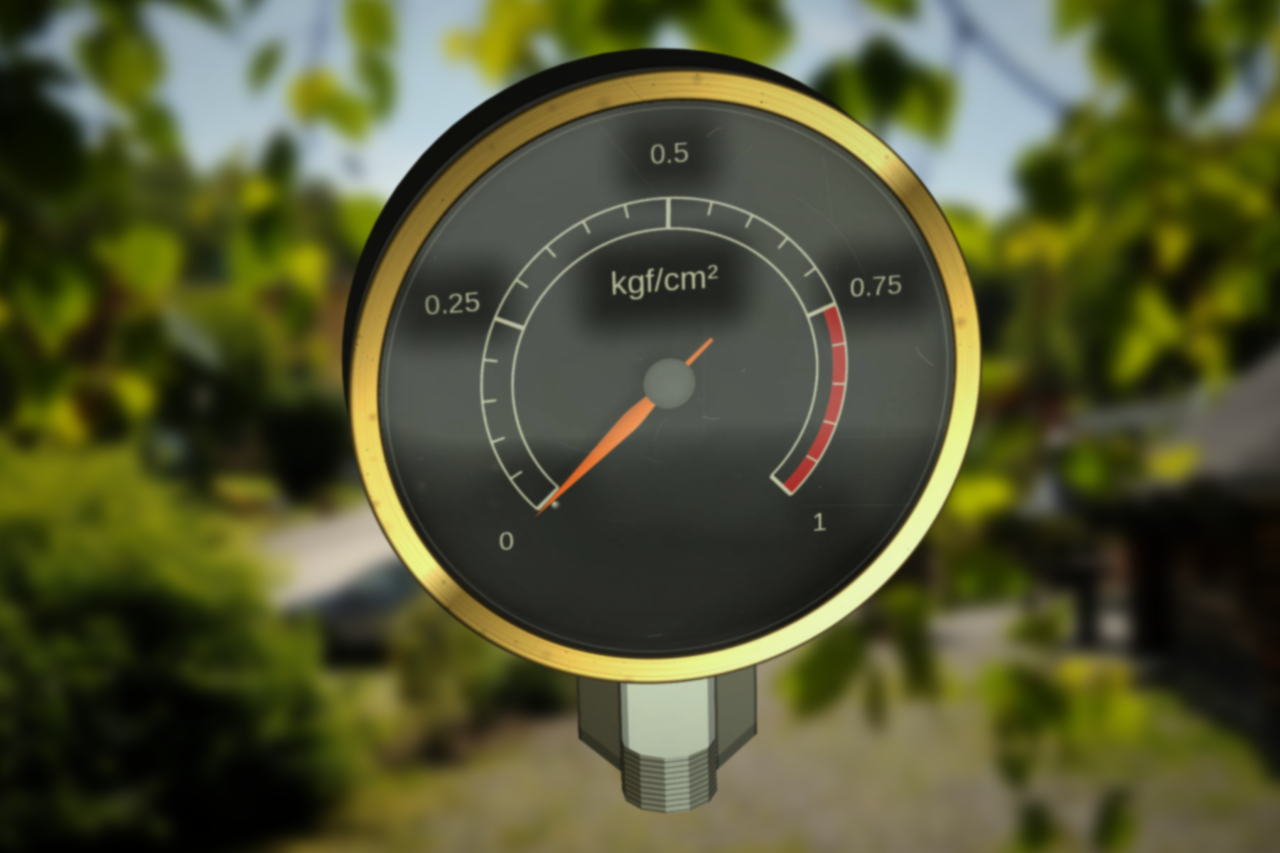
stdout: {"value": 0, "unit": "kg/cm²"}
